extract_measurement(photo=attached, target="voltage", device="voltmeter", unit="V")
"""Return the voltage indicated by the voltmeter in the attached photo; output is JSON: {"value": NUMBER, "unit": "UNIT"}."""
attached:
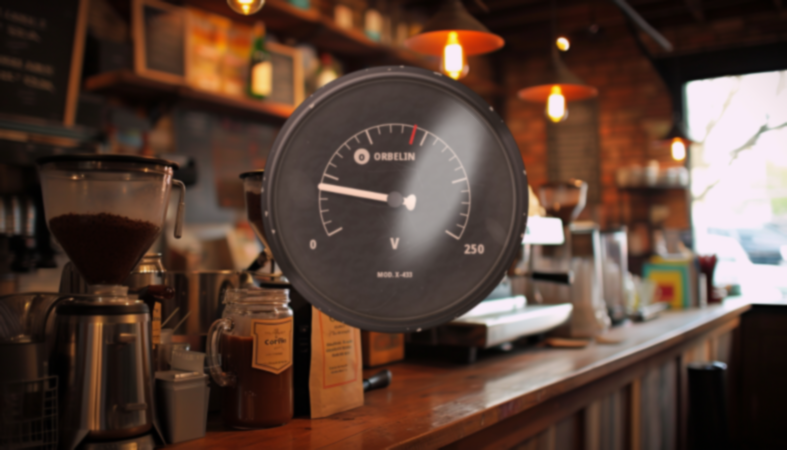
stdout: {"value": 40, "unit": "V"}
